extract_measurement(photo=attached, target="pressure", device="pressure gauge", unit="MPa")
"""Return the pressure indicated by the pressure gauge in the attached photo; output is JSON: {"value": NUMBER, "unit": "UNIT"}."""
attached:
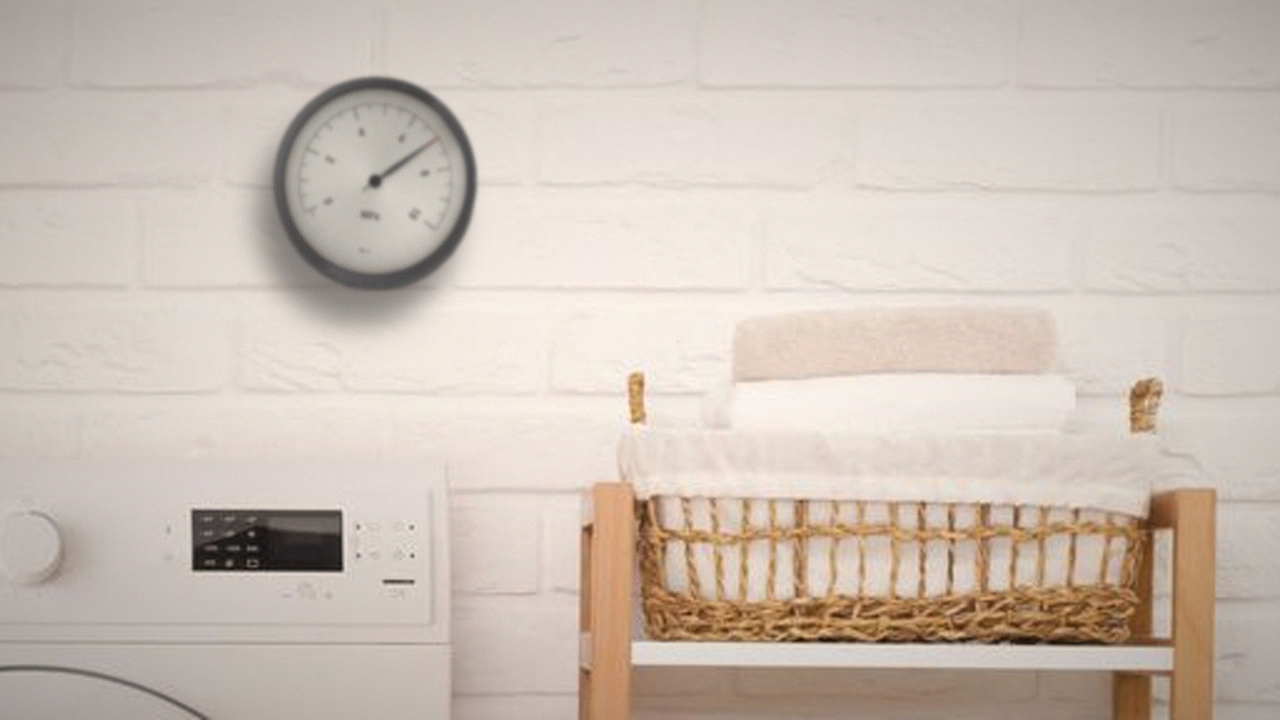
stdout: {"value": 7, "unit": "MPa"}
